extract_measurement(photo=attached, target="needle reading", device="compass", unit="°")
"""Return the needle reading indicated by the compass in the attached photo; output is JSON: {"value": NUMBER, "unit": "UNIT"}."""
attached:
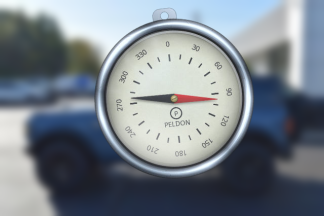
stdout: {"value": 97.5, "unit": "°"}
